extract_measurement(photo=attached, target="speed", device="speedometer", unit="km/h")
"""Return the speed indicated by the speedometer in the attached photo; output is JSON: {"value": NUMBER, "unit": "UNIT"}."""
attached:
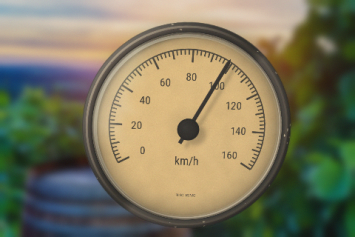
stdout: {"value": 98, "unit": "km/h"}
